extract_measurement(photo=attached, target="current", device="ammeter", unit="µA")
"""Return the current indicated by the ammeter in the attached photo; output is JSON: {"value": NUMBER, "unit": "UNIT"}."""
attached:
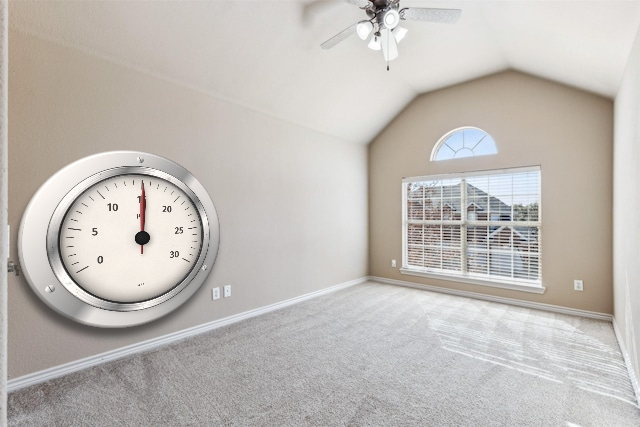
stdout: {"value": 15, "unit": "µA"}
